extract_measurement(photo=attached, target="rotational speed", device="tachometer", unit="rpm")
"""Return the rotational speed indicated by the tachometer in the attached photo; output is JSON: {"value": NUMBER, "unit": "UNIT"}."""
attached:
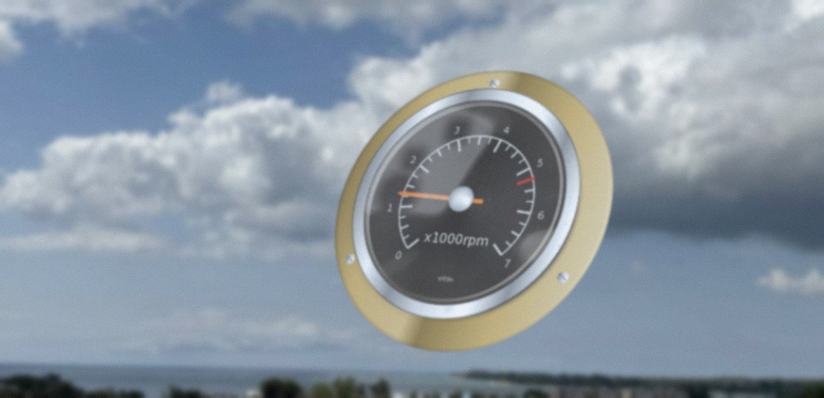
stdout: {"value": 1250, "unit": "rpm"}
